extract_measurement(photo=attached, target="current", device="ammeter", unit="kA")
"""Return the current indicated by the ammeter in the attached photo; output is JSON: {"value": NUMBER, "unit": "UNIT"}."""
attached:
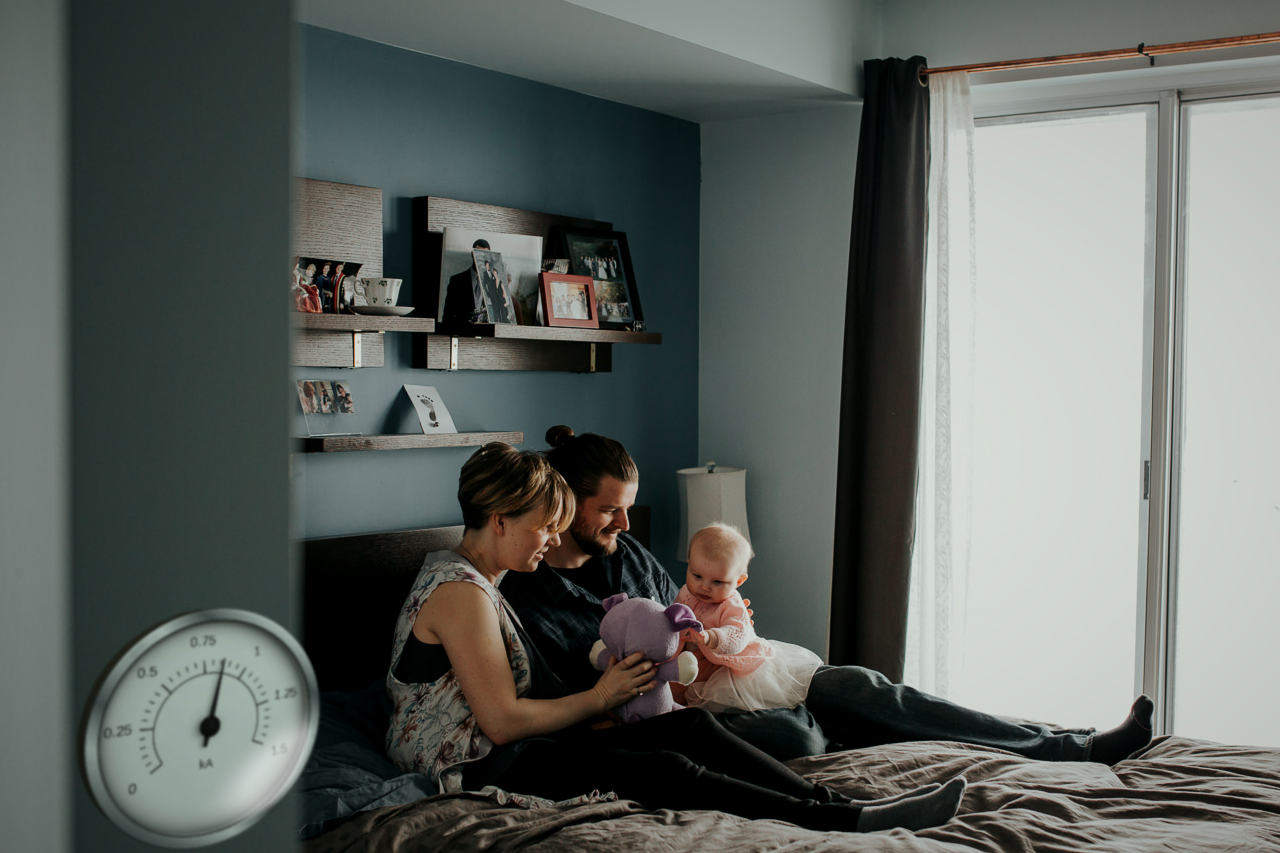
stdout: {"value": 0.85, "unit": "kA"}
